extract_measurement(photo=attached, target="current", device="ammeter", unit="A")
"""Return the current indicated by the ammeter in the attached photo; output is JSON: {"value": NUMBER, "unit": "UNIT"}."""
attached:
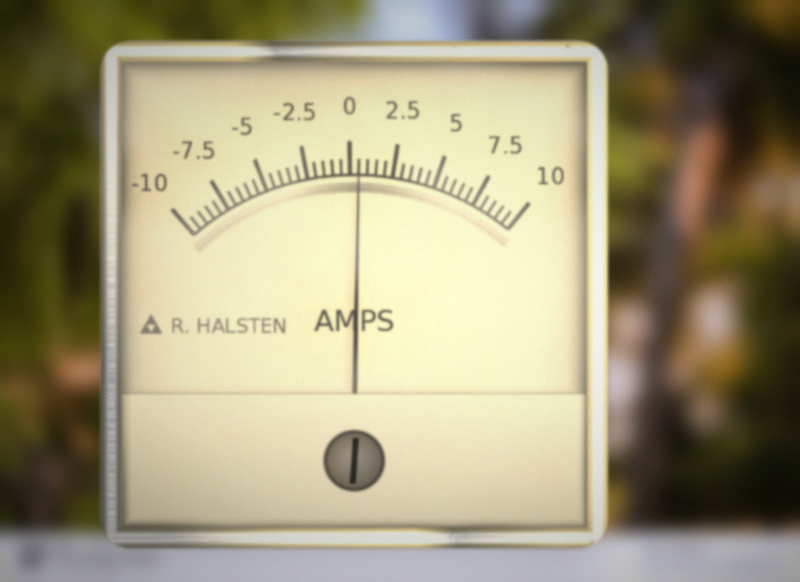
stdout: {"value": 0.5, "unit": "A"}
